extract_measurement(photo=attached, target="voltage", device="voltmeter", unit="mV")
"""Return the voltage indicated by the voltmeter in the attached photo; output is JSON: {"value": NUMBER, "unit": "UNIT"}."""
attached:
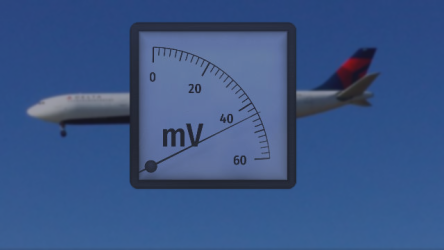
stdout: {"value": 44, "unit": "mV"}
